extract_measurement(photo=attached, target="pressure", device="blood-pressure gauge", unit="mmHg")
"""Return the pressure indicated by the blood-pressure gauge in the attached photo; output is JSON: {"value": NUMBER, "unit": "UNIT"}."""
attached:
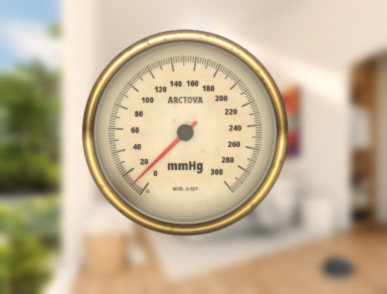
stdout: {"value": 10, "unit": "mmHg"}
